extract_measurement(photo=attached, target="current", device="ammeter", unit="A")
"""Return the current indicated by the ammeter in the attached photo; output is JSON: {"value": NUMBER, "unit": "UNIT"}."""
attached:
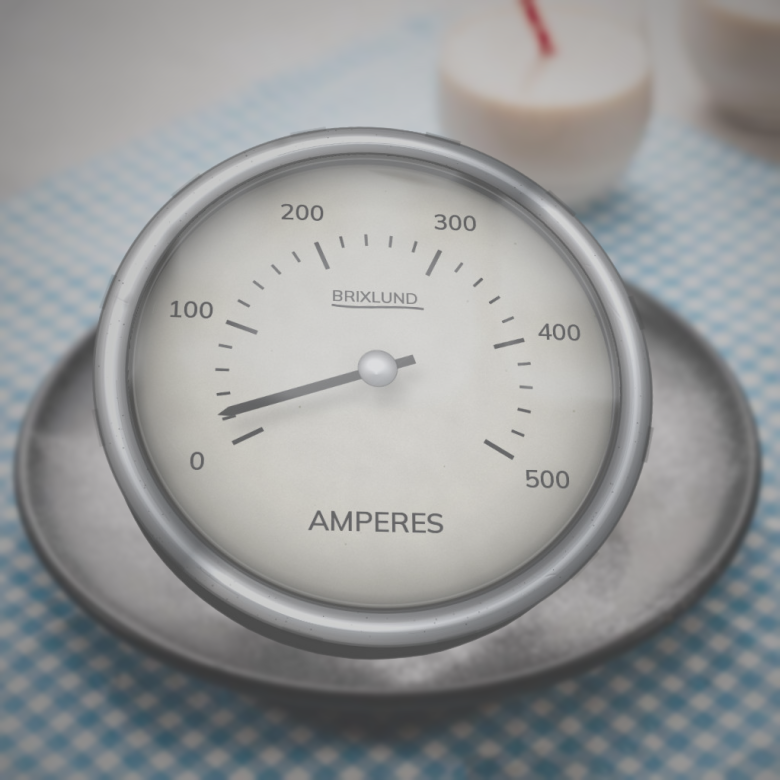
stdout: {"value": 20, "unit": "A"}
